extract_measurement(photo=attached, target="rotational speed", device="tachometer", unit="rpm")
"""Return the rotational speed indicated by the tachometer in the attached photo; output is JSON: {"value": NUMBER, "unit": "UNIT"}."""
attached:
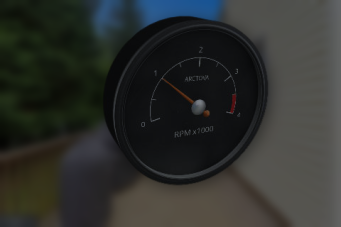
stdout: {"value": 1000, "unit": "rpm"}
